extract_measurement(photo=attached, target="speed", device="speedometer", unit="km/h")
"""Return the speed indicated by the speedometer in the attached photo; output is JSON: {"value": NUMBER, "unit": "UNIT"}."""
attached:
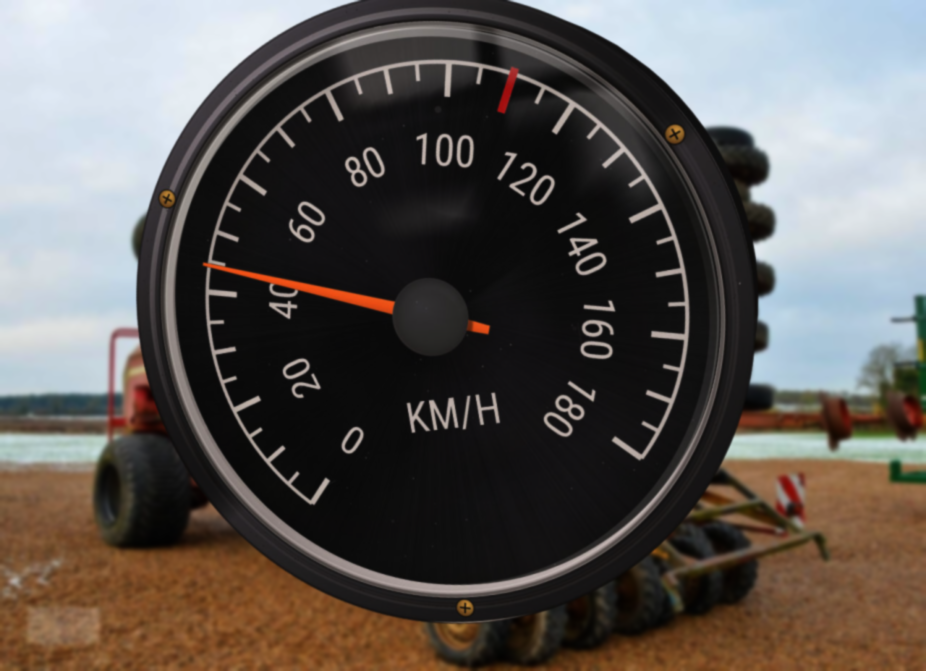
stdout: {"value": 45, "unit": "km/h"}
